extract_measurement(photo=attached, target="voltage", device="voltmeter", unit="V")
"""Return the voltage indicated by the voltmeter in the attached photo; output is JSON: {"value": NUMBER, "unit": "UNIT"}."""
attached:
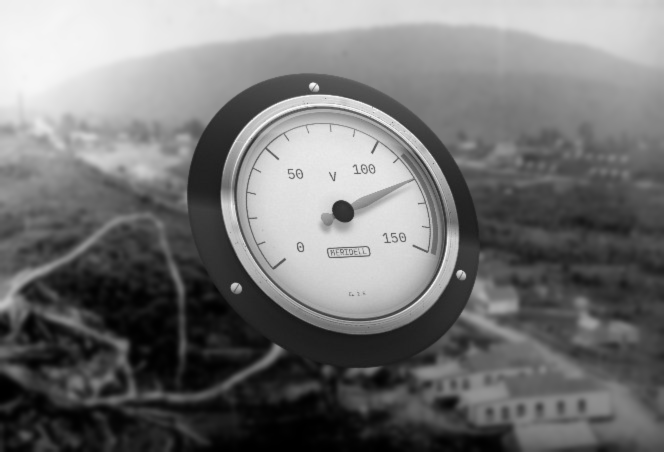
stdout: {"value": 120, "unit": "V"}
